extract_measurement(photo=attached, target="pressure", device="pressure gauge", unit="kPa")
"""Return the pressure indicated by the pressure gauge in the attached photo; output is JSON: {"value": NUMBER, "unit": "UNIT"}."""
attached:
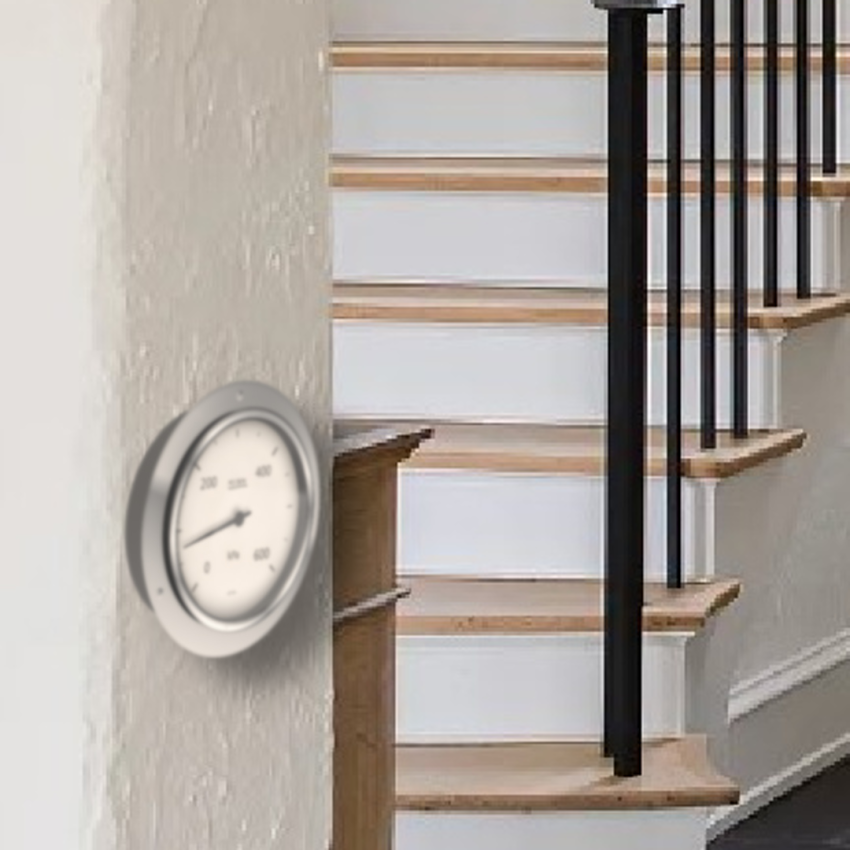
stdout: {"value": 75, "unit": "kPa"}
